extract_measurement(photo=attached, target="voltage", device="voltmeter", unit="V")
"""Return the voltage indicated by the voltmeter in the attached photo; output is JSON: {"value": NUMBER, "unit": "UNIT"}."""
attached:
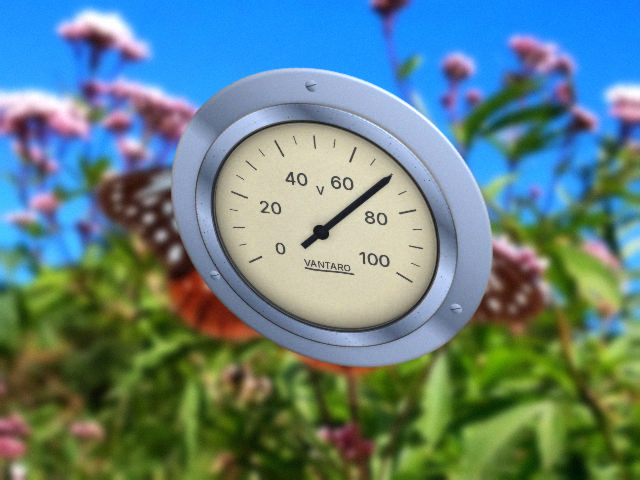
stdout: {"value": 70, "unit": "V"}
